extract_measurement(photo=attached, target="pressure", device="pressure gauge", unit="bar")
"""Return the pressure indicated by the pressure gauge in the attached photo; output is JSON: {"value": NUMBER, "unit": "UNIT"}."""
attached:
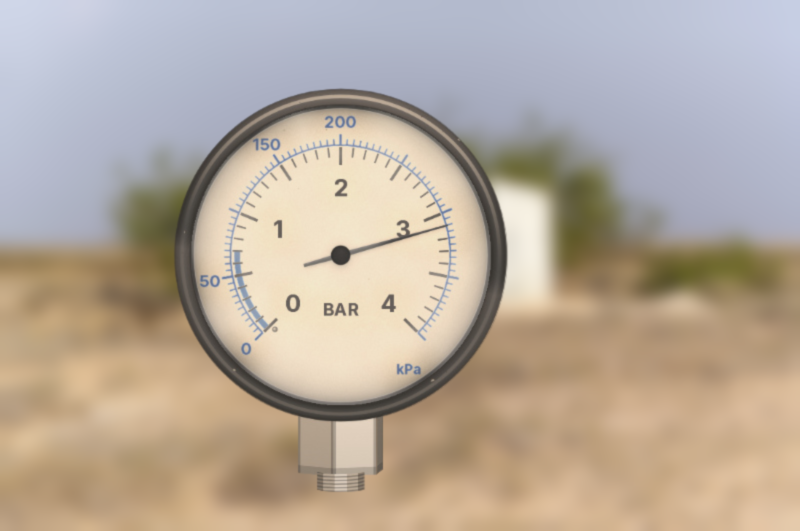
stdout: {"value": 3.1, "unit": "bar"}
